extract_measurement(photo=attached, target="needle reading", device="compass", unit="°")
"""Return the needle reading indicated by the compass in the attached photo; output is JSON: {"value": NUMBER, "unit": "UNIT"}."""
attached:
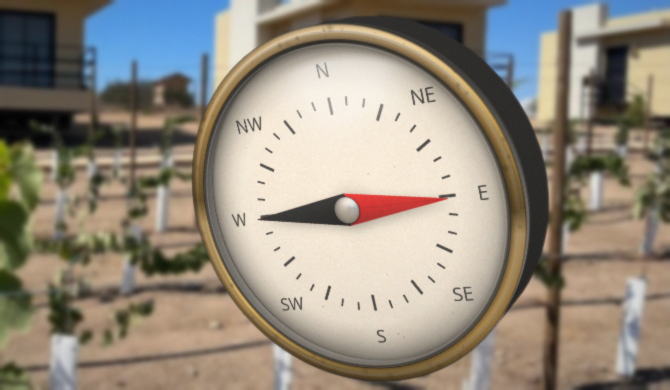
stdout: {"value": 90, "unit": "°"}
